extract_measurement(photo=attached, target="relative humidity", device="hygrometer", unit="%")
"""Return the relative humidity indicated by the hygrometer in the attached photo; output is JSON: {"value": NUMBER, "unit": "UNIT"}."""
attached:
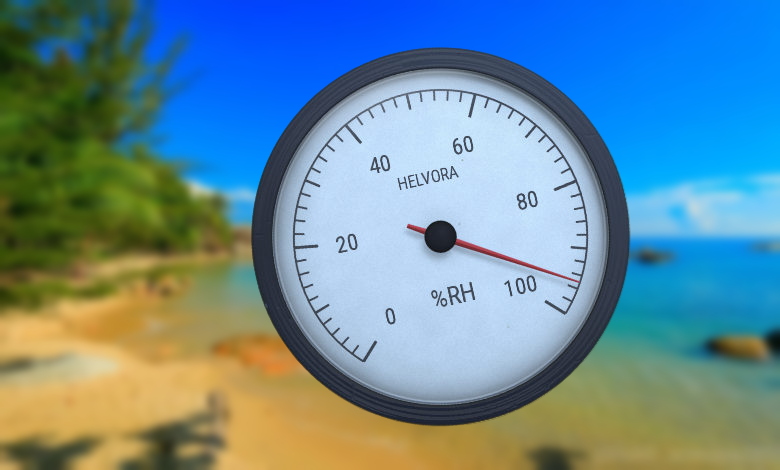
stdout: {"value": 95, "unit": "%"}
